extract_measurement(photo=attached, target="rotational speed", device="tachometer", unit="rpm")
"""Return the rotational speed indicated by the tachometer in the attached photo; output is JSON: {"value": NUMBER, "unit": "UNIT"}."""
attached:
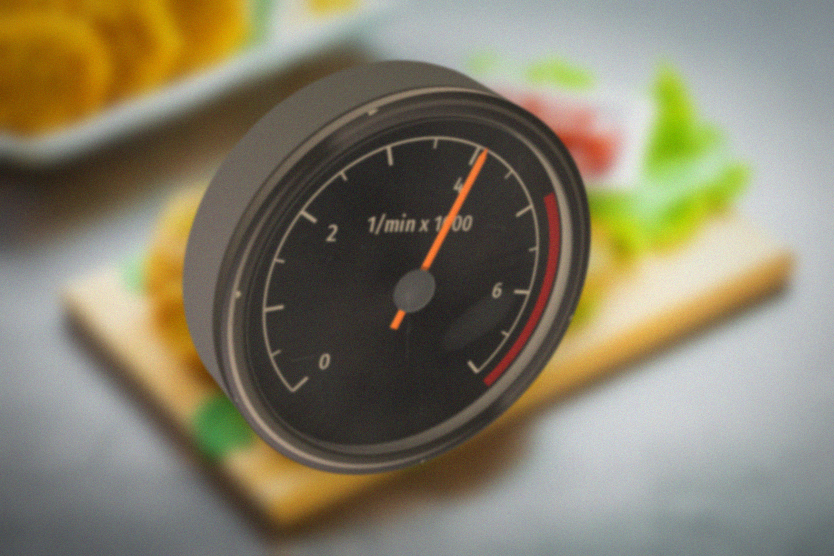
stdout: {"value": 4000, "unit": "rpm"}
